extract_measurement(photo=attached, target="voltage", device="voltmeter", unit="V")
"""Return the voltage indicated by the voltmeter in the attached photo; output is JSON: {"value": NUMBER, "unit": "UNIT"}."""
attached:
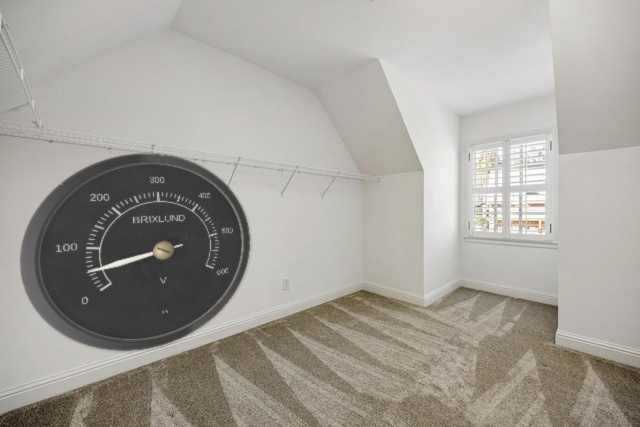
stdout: {"value": 50, "unit": "V"}
